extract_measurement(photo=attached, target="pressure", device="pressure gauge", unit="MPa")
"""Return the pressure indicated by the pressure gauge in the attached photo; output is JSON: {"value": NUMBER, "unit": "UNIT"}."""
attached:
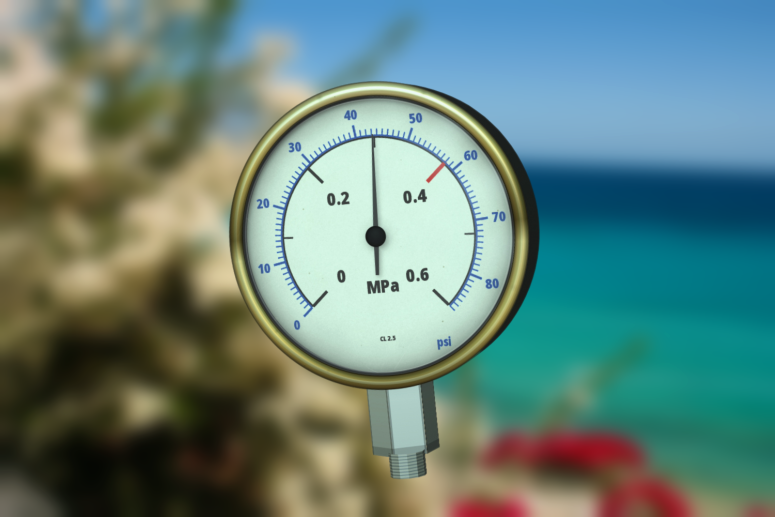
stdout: {"value": 0.3, "unit": "MPa"}
